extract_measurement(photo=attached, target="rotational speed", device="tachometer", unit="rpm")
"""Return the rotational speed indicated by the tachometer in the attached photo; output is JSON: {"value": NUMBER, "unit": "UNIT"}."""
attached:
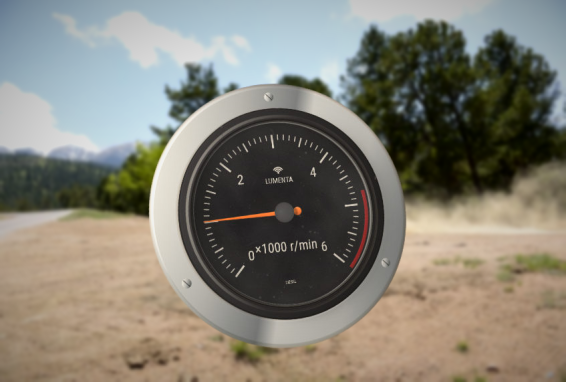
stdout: {"value": 1000, "unit": "rpm"}
